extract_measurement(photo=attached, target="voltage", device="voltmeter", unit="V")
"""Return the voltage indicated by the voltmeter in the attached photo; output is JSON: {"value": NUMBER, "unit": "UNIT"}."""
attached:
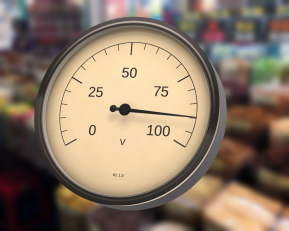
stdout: {"value": 90, "unit": "V"}
